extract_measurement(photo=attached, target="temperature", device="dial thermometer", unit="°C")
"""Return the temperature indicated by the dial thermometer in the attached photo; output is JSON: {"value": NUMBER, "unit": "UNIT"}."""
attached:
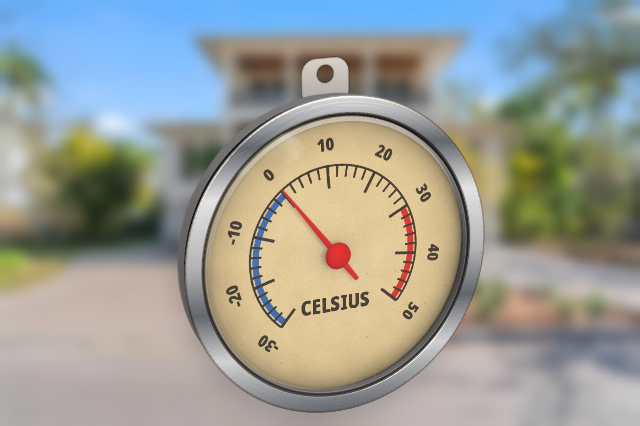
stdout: {"value": 0, "unit": "°C"}
